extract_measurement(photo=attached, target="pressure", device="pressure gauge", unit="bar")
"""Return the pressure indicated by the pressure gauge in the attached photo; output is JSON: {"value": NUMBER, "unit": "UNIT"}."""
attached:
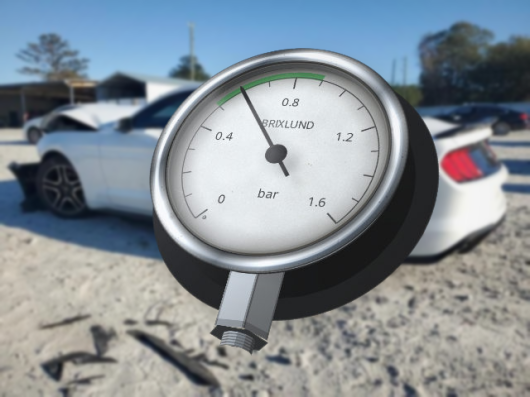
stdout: {"value": 0.6, "unit": "bar"}
